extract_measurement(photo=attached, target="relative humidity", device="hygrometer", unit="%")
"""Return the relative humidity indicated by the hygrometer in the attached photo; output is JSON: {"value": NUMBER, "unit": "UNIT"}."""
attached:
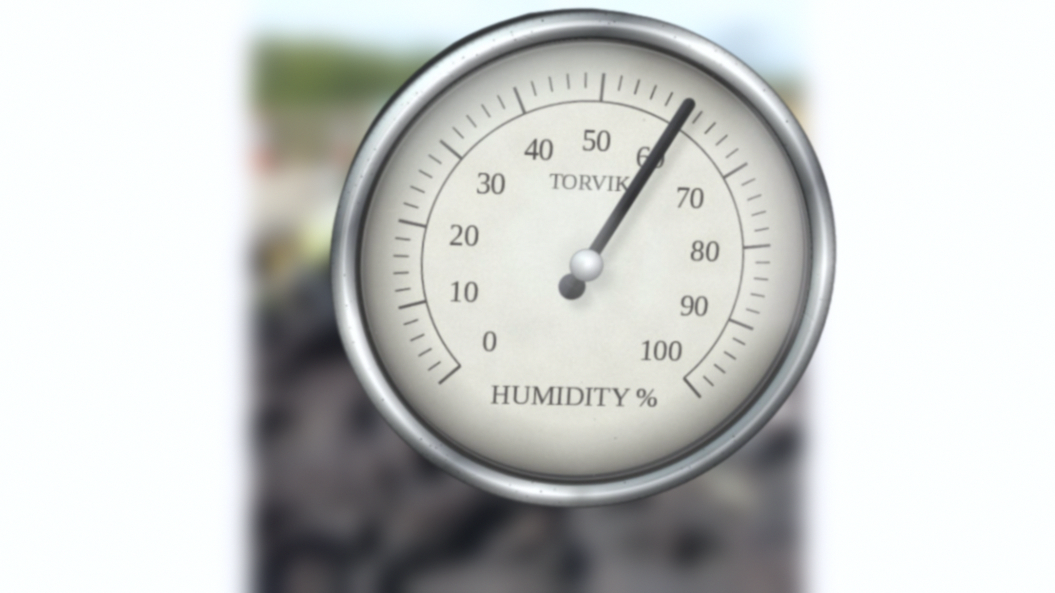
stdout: {"value": 60, "unit": "%"}
